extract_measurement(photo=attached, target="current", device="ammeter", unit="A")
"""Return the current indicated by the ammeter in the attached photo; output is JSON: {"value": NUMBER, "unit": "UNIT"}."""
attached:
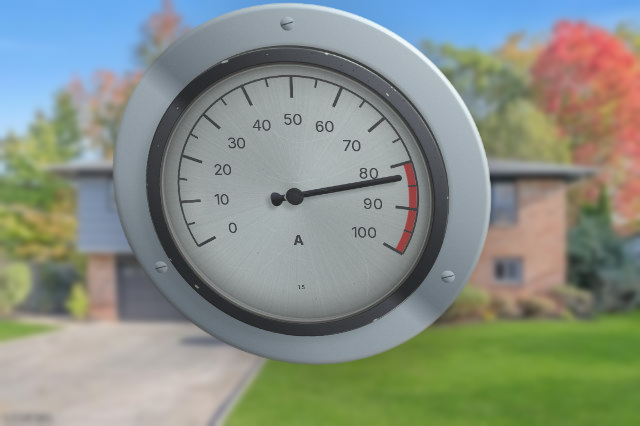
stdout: {"value": 82.5, "unit": "A"}
